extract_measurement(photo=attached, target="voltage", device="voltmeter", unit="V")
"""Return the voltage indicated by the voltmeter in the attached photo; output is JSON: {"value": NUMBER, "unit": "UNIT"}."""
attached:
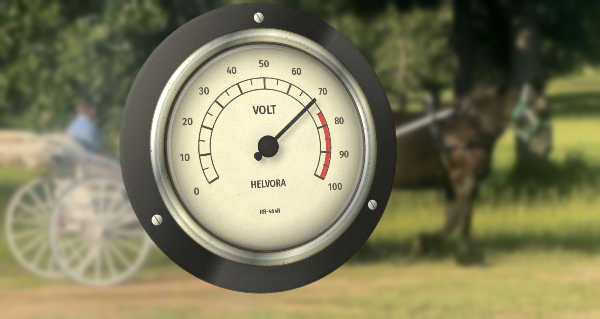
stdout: {"value": 70, "unit": "V"}
